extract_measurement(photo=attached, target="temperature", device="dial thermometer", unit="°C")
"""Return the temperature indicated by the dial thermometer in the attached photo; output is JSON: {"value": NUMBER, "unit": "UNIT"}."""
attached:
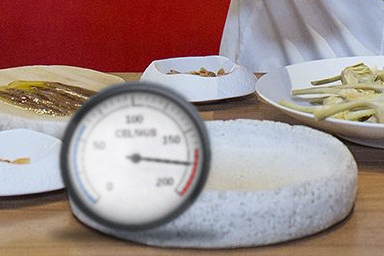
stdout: {"value": 175, "unit": "°C"}
